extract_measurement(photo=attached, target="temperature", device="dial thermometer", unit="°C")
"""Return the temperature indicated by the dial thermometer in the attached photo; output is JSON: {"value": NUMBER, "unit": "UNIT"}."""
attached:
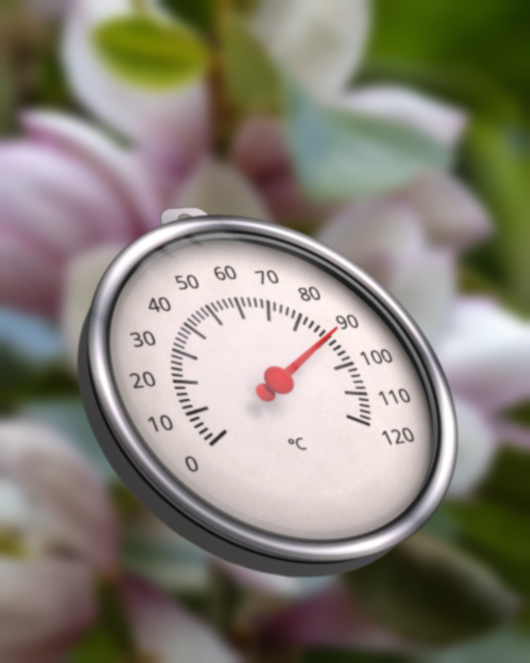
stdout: {"value": 90, "unit": "°C"}
